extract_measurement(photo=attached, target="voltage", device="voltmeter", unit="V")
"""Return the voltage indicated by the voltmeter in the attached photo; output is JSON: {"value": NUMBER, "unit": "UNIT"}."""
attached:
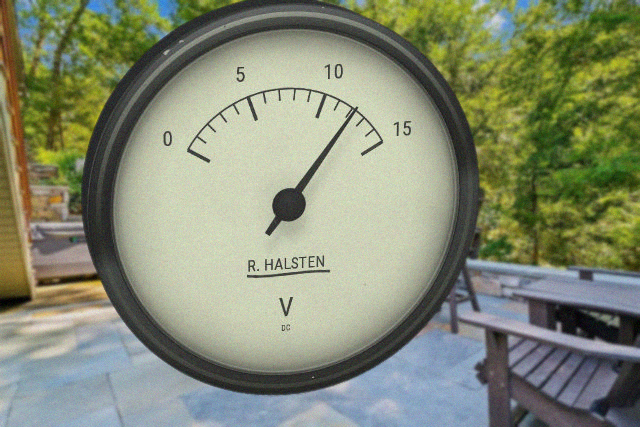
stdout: {"value": 12, "unit": "V"}
